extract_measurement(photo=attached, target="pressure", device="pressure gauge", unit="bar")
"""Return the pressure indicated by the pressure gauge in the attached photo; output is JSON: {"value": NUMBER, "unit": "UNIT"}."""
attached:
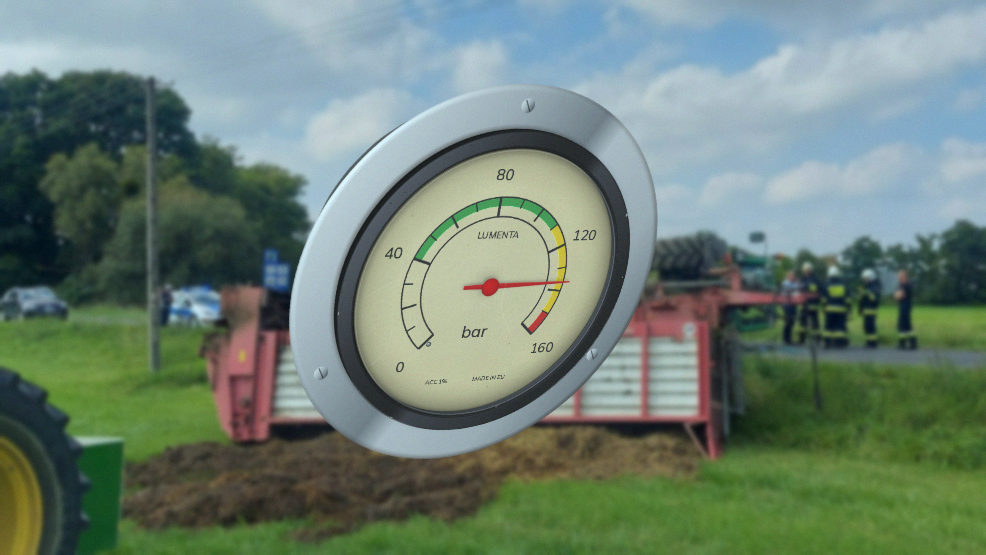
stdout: {"value": 135, "unit": "bar"}
